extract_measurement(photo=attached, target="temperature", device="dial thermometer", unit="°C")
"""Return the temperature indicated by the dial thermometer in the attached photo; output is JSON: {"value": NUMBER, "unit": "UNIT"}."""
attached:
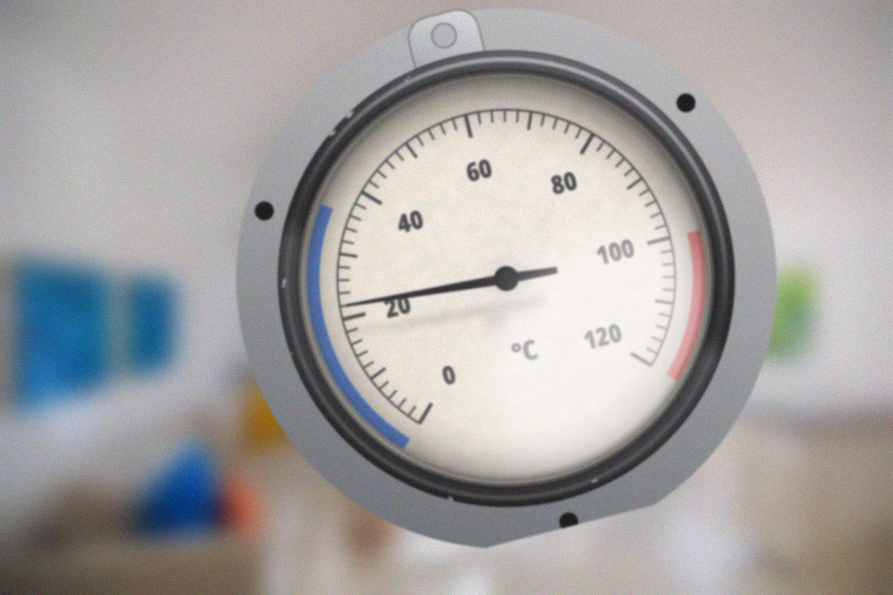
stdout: {"value": 22, "unit": "°C"}
